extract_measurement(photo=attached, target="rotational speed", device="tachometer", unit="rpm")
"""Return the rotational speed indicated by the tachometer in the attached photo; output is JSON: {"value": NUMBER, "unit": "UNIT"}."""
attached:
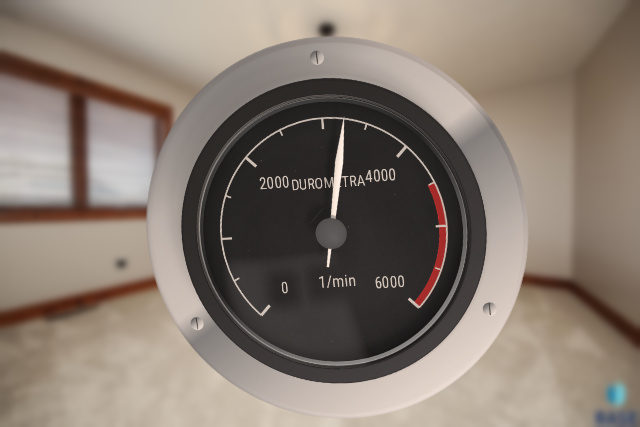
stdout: {"value": 3250, "unit": "rpm"}
